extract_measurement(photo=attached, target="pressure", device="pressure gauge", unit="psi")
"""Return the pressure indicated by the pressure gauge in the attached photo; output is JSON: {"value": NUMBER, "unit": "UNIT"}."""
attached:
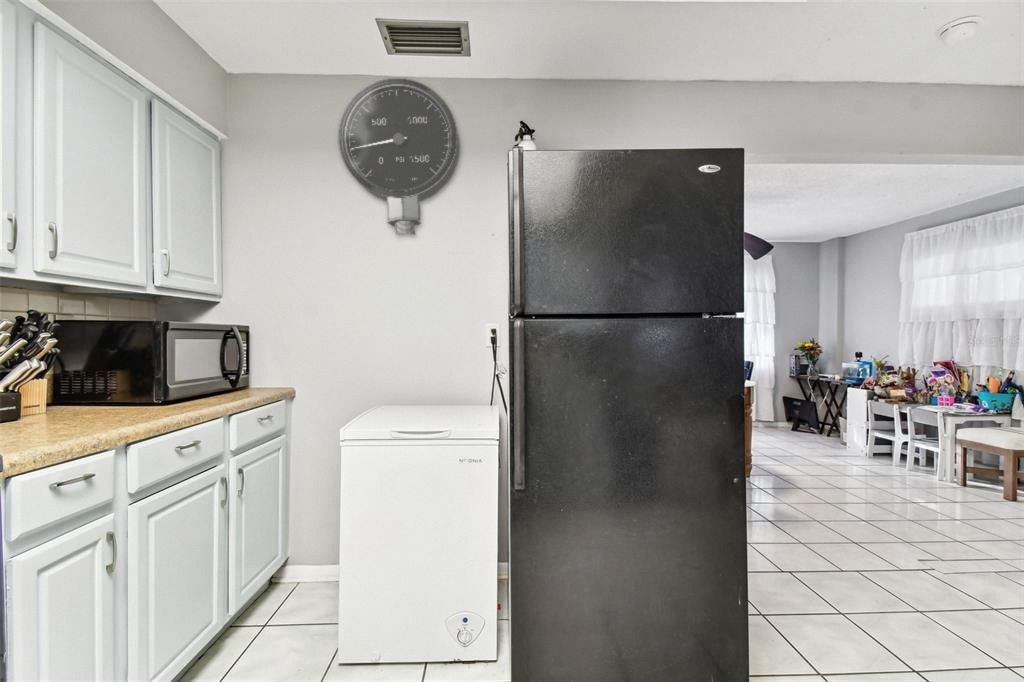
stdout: {"value": 200, "unit": "psi"}
